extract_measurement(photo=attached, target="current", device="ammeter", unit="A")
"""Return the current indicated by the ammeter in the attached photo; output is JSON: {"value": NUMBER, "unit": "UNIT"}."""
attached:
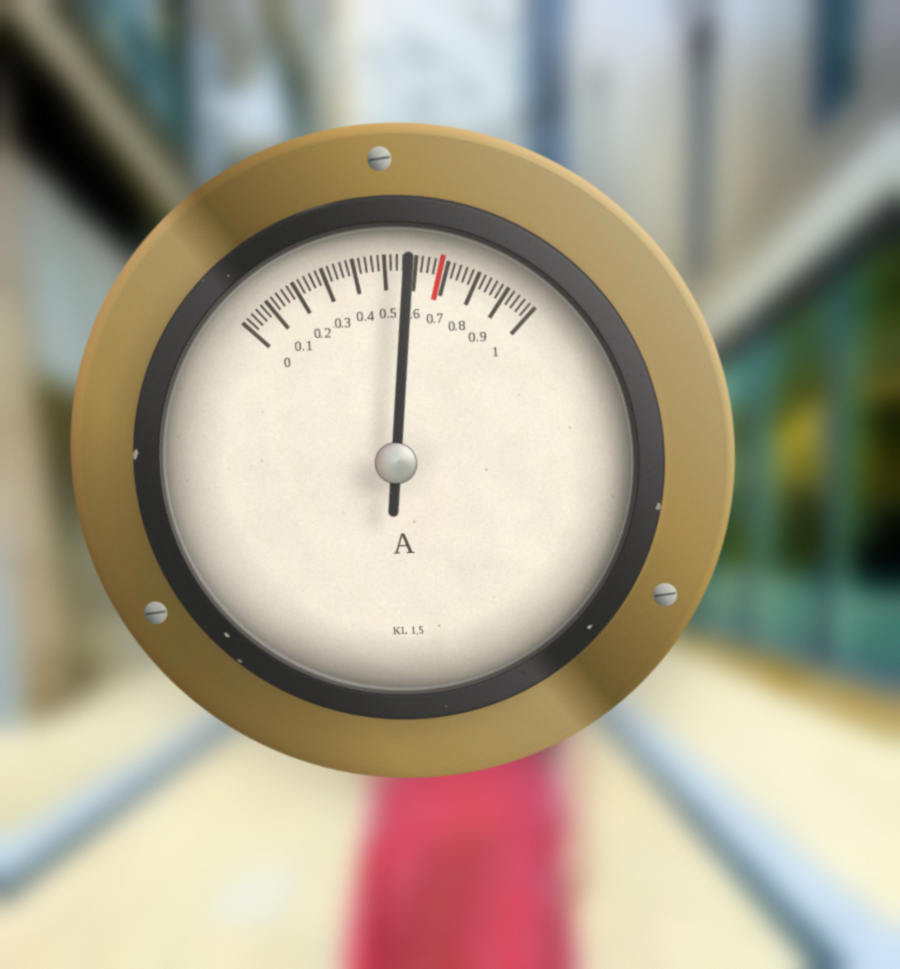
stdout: {"value": 0.58, "unit": "A"}
